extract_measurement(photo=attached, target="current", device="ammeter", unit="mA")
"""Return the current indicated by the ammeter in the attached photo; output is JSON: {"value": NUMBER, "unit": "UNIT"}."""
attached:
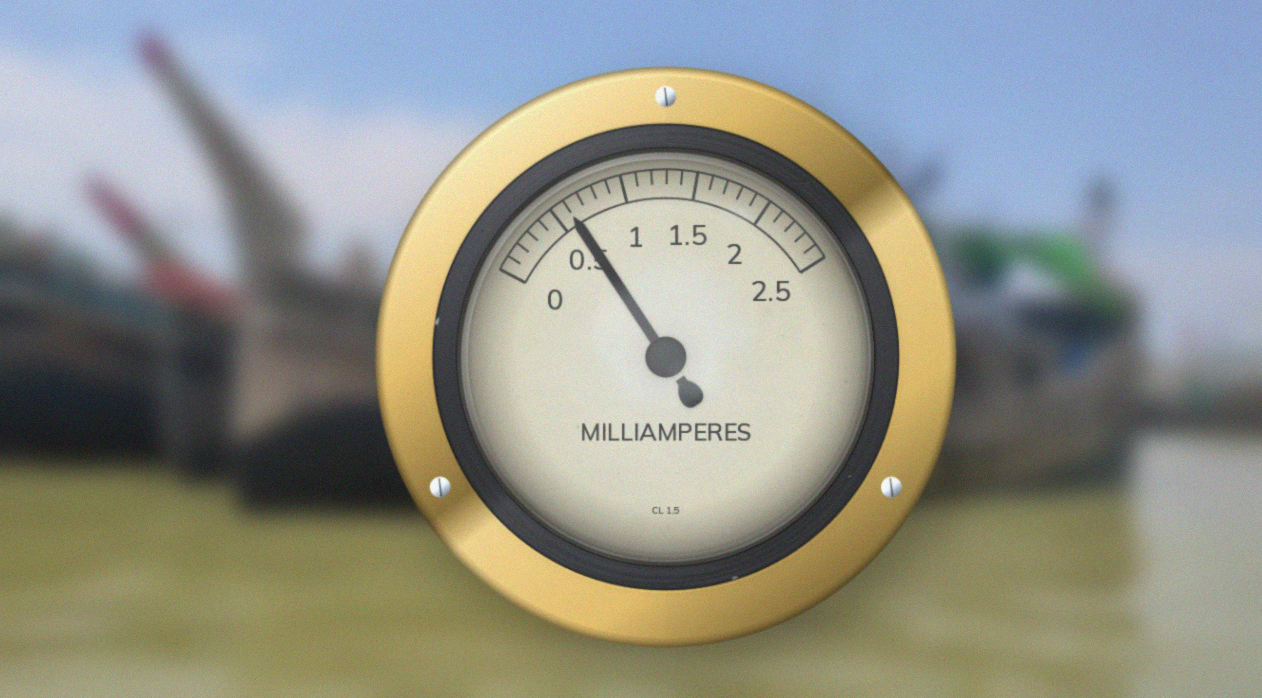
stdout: {"value": 0.6, "unit": "mA"}
